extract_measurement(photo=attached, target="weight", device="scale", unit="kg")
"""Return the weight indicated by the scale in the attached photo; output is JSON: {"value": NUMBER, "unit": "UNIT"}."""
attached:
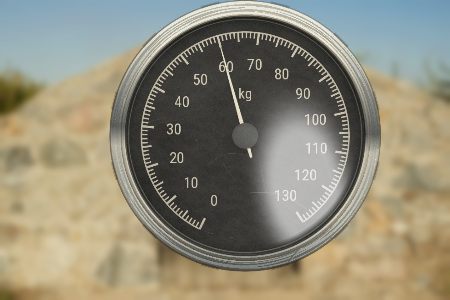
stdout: {"value": 60, "unit": "kg"}
